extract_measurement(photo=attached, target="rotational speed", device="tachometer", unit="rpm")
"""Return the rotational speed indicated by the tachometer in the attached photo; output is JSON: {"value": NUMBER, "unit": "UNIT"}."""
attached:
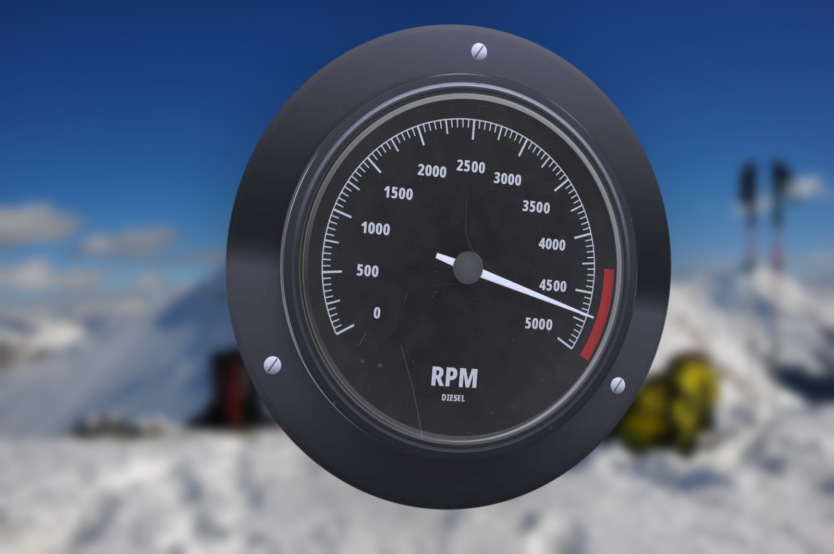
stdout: {"value": 4700, "unit": "rpm"}
